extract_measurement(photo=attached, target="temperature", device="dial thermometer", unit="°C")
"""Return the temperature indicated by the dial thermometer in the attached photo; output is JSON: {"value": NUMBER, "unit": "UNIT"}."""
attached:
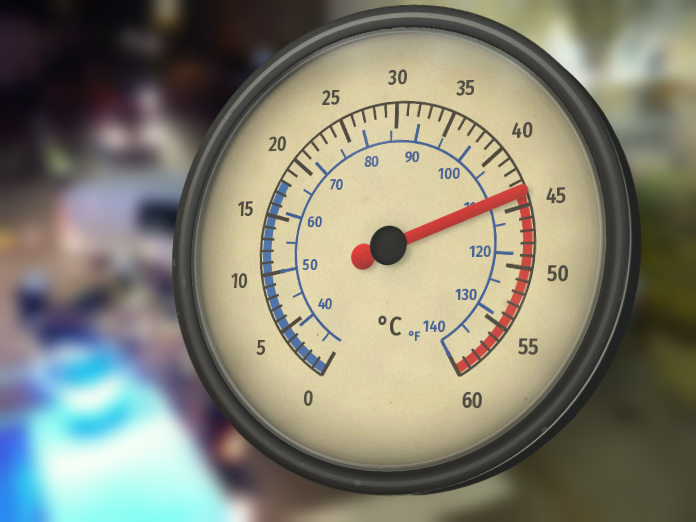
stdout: {"value": 44, "unit": "°C"}
